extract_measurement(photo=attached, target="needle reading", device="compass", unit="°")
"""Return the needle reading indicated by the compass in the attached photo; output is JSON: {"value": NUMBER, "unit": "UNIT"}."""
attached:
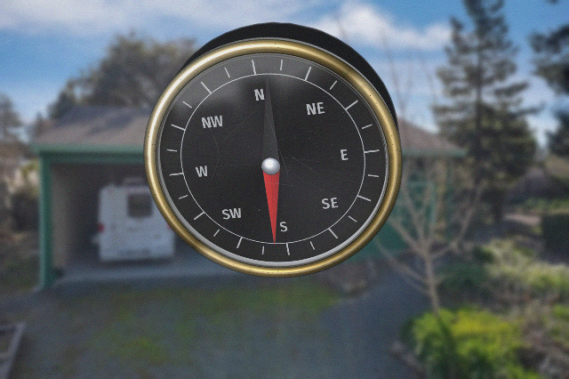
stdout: {"value": 187.5, "unit": "°"}
